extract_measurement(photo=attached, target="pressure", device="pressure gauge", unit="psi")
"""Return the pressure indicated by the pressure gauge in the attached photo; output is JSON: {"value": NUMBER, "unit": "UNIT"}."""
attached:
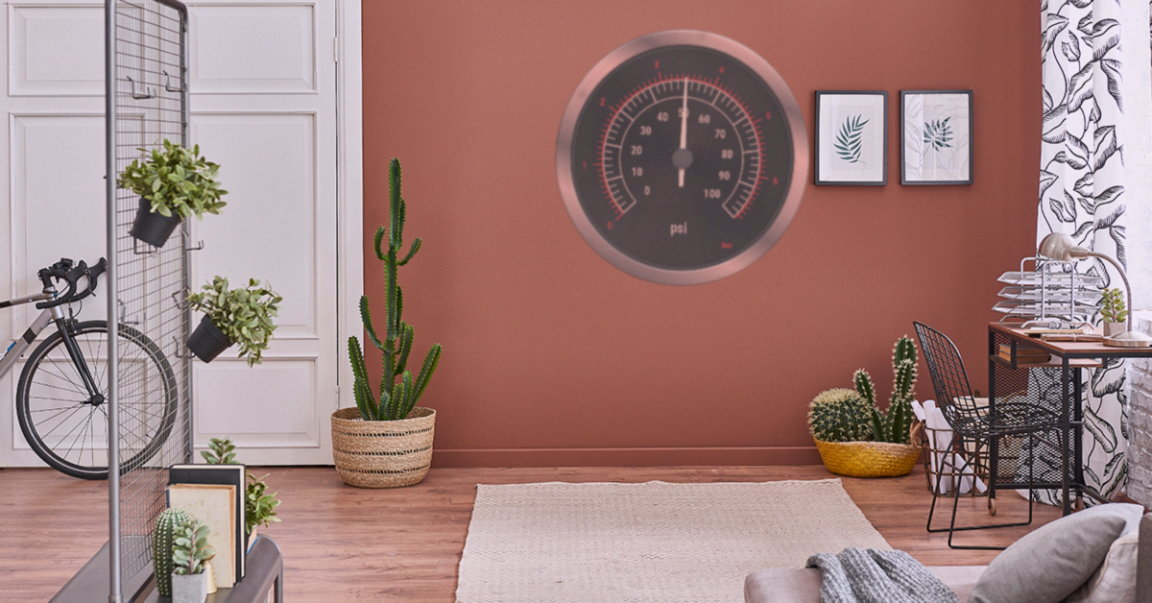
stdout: {"value": 50, "unit": "psi"}
